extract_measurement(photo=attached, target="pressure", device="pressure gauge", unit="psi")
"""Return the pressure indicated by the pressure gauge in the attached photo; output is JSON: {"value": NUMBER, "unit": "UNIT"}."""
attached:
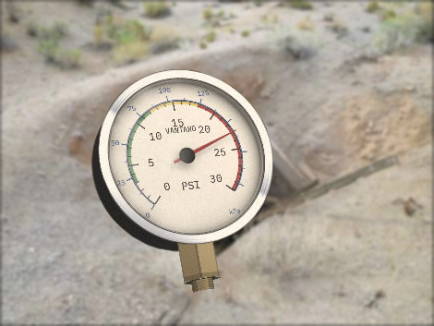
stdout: {"value": 23, "unit": "psi"}
